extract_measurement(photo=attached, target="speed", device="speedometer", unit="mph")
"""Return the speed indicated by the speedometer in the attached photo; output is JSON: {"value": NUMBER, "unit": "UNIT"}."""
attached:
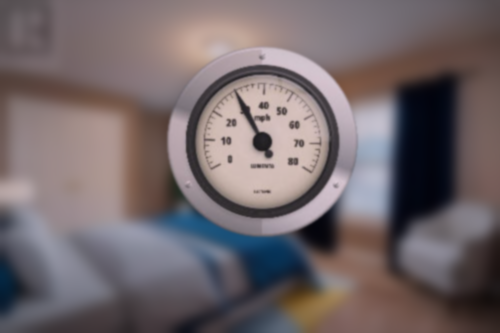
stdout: {"value": 30, "unit": "mph"}
